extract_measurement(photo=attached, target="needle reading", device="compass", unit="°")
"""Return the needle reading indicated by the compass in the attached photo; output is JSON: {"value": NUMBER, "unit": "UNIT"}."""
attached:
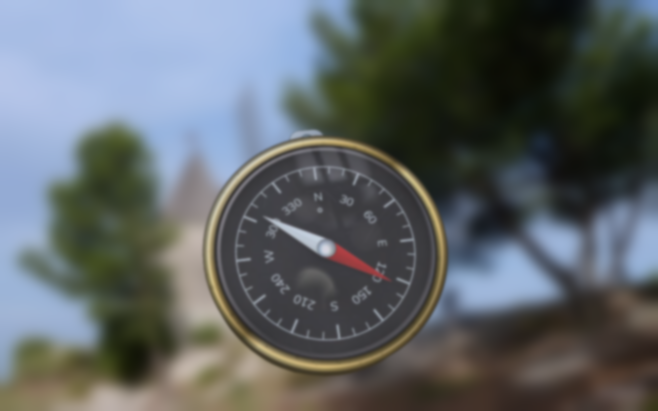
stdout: {"value": 125, "unit": "°"}
